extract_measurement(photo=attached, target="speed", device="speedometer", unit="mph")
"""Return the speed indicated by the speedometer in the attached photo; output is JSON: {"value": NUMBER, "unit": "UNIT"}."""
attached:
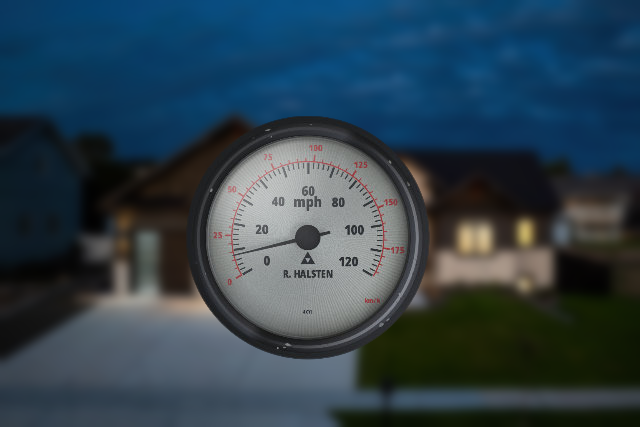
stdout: {"value": 8, "unit": "mph"}
